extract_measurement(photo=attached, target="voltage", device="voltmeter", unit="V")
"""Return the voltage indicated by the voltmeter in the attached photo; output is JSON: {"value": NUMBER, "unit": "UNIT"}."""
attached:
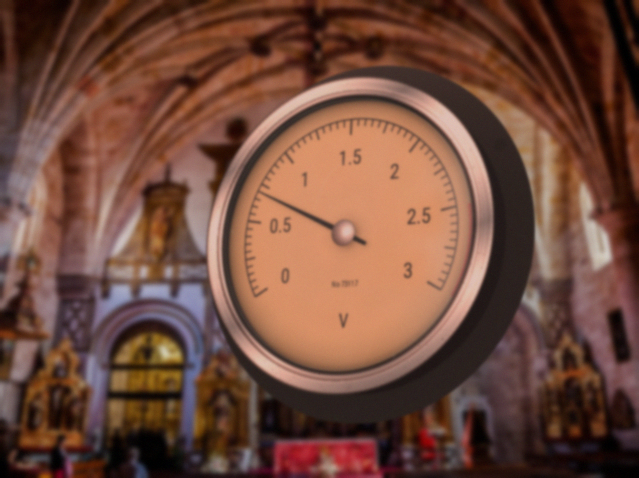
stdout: {"value": 0.7, "unit": "V"}
